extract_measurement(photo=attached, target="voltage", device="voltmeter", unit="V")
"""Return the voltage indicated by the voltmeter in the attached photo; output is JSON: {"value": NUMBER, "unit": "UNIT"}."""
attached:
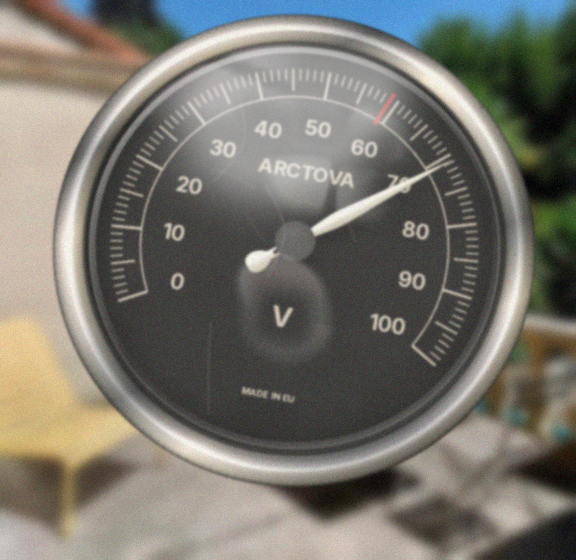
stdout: {"value": 71, "unit": "V"}
